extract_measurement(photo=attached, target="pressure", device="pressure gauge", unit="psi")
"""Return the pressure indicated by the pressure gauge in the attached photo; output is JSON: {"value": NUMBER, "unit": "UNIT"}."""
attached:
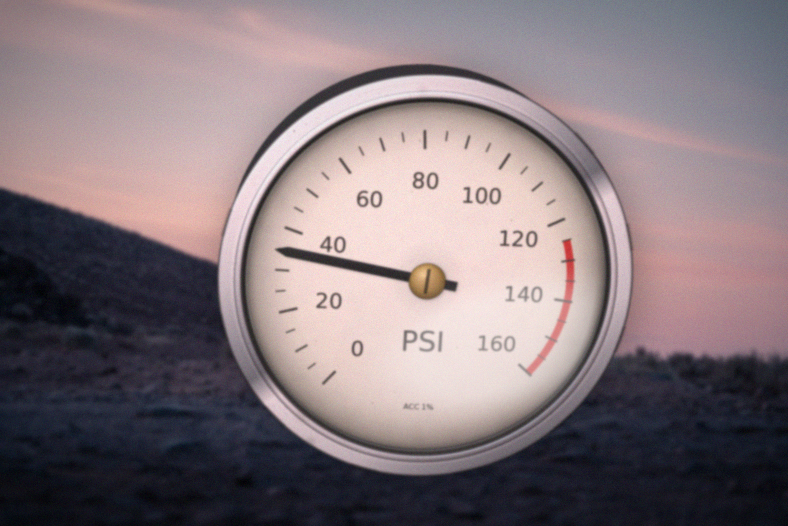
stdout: {"value": 35, "unit": "psi"}
